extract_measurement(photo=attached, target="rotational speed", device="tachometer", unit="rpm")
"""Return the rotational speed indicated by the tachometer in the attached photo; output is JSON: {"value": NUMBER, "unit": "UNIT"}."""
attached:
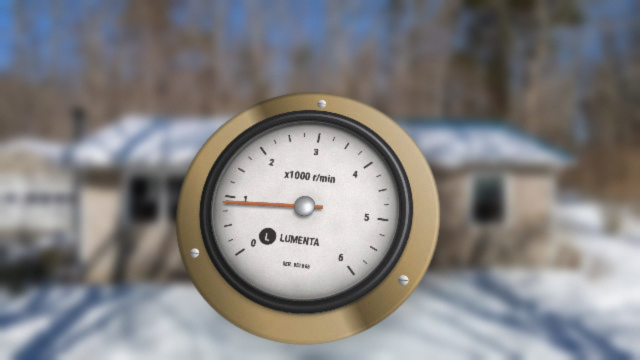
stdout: {"value": 875, "unit": "rpm"}
